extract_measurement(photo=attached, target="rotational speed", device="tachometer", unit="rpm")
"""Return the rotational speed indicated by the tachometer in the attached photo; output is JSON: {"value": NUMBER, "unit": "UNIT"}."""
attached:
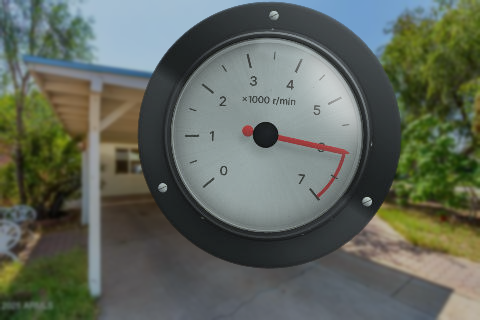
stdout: {"value": 6000, "unit": "rpm"}
